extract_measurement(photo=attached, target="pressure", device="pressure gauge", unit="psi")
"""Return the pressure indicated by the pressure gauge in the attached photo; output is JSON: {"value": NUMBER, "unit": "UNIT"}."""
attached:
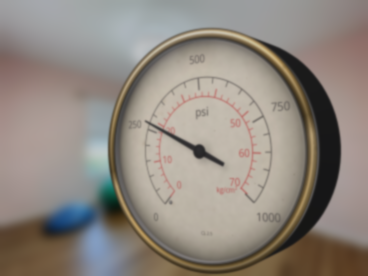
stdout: {"value": 275, "unit": "psi"}
